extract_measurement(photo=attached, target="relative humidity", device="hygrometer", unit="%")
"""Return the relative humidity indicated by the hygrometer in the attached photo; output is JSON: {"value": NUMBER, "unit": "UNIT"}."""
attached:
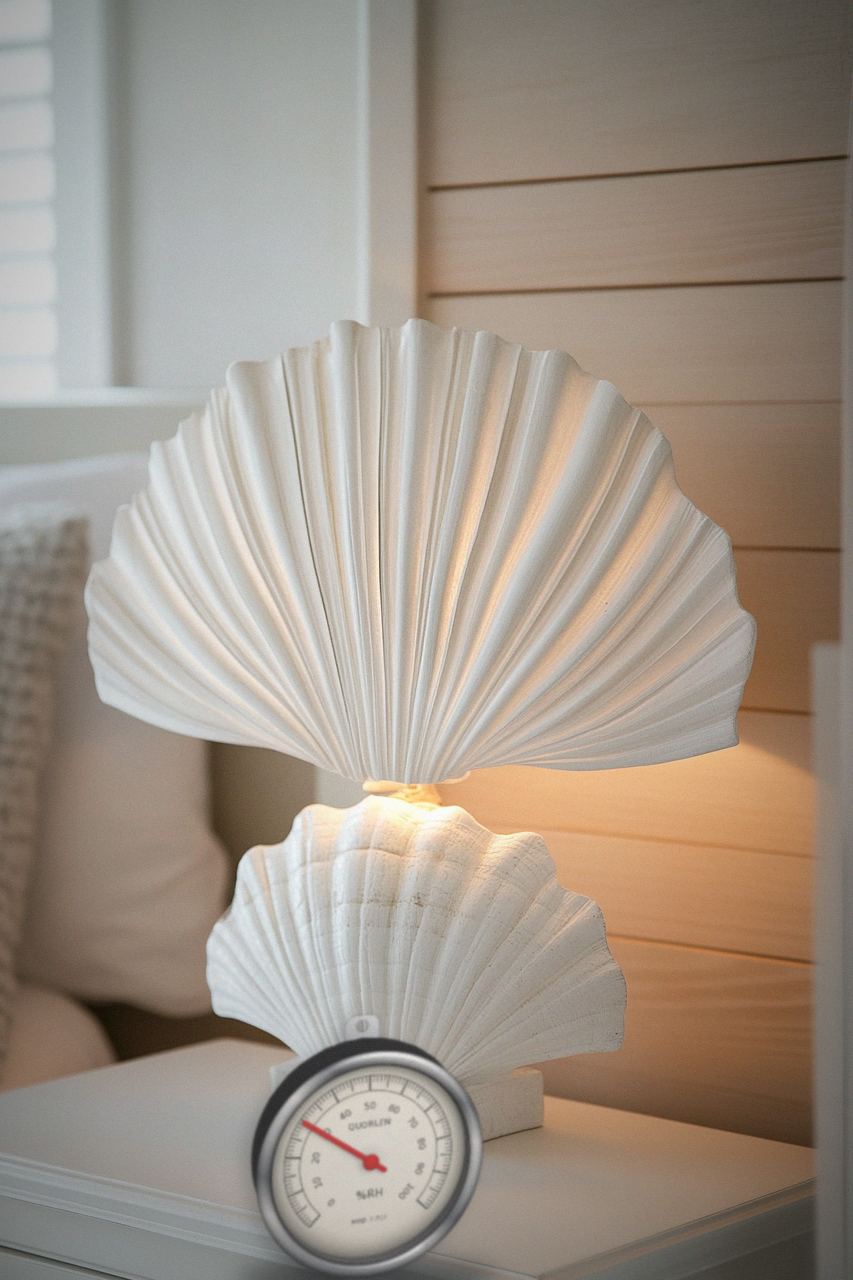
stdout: {"value": 30, "unit": "%"}
